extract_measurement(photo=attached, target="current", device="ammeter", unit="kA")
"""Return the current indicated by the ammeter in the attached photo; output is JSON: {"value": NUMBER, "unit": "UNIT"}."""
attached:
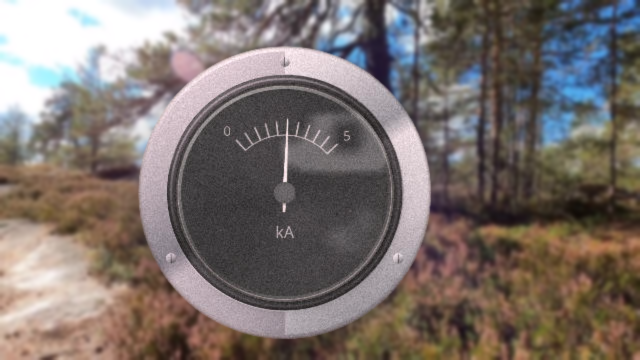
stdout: {"value": 2.5, "unit": "kA"}
